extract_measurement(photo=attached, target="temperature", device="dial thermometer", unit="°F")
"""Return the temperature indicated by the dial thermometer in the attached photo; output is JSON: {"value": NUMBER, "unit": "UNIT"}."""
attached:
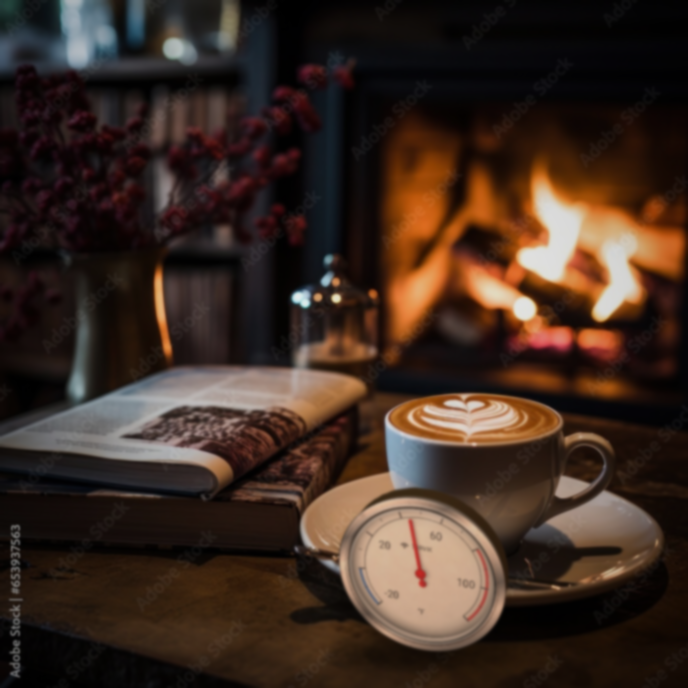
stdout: {"value": 45, "unit": "°F"}
